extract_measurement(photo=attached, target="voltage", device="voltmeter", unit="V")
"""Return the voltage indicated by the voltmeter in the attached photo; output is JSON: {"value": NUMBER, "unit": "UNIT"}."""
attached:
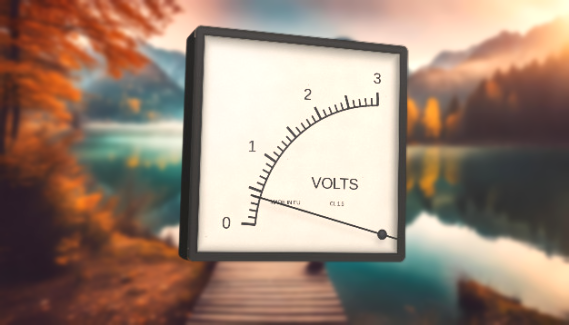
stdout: {"value": 0.4, "unit": "V"}
